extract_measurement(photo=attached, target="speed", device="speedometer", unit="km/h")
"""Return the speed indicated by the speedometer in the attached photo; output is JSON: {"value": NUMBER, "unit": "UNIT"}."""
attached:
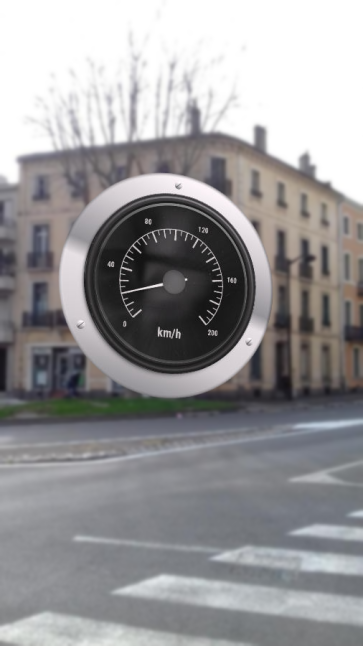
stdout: {"value": 20, "unit": "km/h"}
